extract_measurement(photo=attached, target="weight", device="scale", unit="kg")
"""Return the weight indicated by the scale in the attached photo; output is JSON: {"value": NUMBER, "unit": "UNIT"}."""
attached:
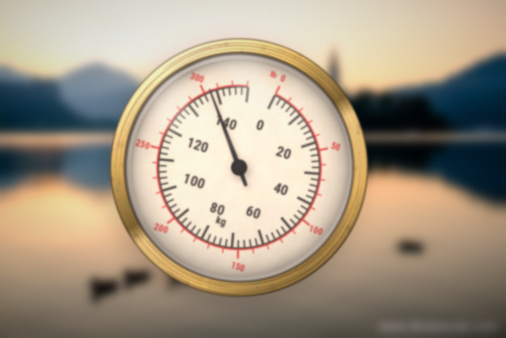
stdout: {"value": 138, "unit": "kg"}
